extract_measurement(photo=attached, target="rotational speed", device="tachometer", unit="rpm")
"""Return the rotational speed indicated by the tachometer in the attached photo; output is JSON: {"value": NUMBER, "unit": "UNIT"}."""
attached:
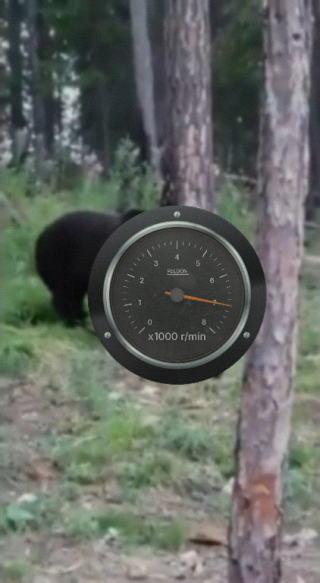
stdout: {"value": 7000, "unit": "rpm"}
